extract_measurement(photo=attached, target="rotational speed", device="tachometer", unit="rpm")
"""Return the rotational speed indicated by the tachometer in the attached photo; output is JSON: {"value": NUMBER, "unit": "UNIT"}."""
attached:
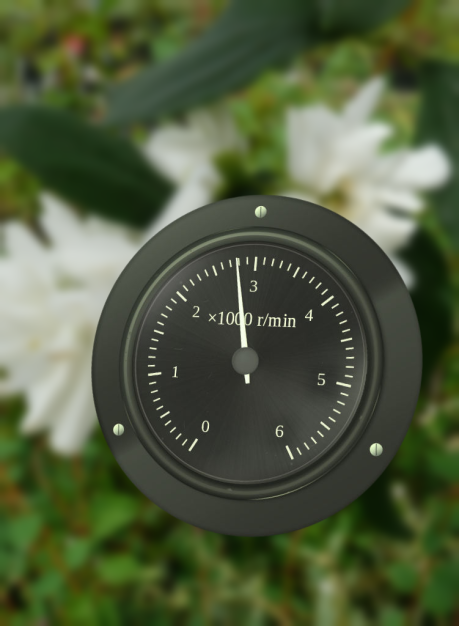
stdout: {"value": 2800, "unit": "rpm"}
